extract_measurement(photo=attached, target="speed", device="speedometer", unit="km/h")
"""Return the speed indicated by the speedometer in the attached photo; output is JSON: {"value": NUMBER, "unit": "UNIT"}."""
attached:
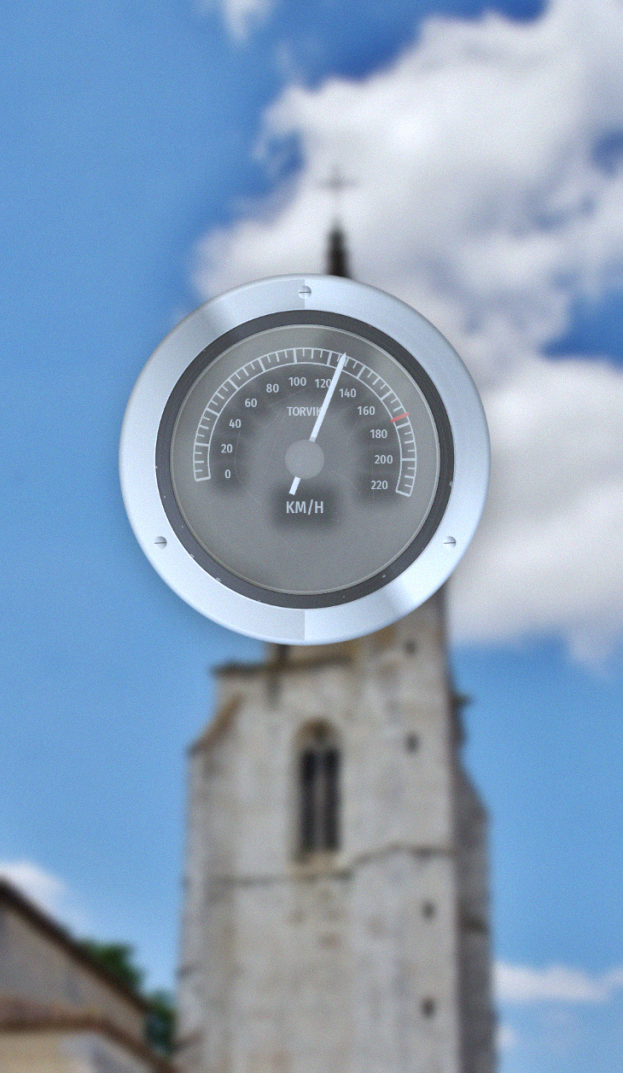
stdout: {"value": 127.5, "unit": "km/h"}
